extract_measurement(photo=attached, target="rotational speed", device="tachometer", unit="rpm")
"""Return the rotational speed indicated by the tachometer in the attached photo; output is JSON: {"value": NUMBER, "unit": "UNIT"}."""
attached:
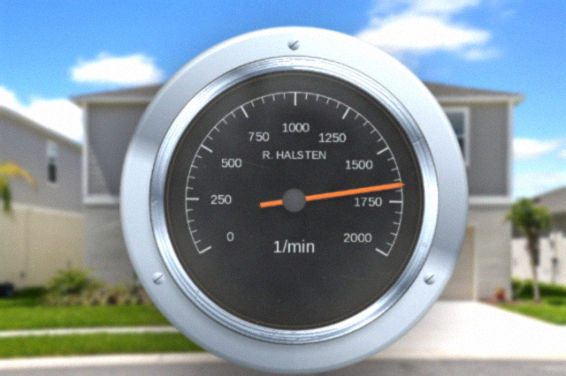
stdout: {"value": 1675, "unit": "rpm"}
